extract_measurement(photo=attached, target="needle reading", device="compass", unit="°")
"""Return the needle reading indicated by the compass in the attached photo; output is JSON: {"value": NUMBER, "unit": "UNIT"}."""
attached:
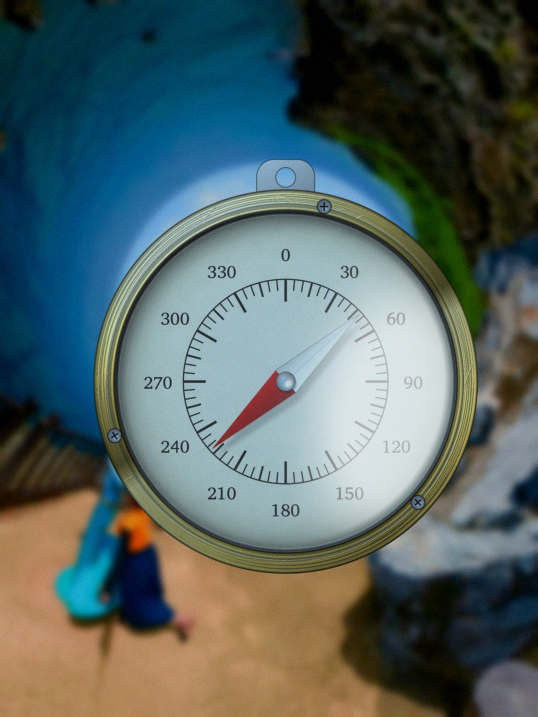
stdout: {"value": 227.5, "unit": "°"}
